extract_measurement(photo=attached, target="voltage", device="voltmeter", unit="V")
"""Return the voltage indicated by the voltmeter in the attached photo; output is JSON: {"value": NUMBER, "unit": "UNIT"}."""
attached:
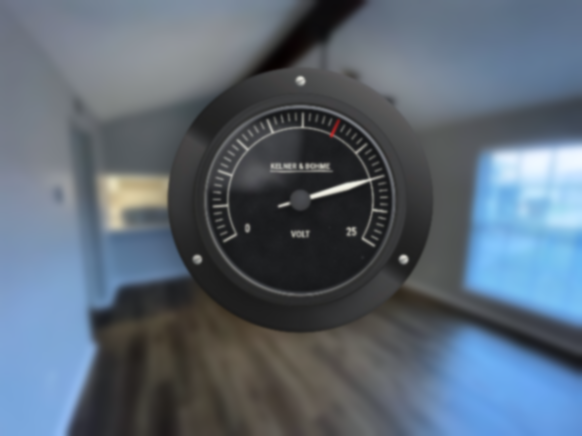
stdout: {"value": 20, "unit": "V"}
